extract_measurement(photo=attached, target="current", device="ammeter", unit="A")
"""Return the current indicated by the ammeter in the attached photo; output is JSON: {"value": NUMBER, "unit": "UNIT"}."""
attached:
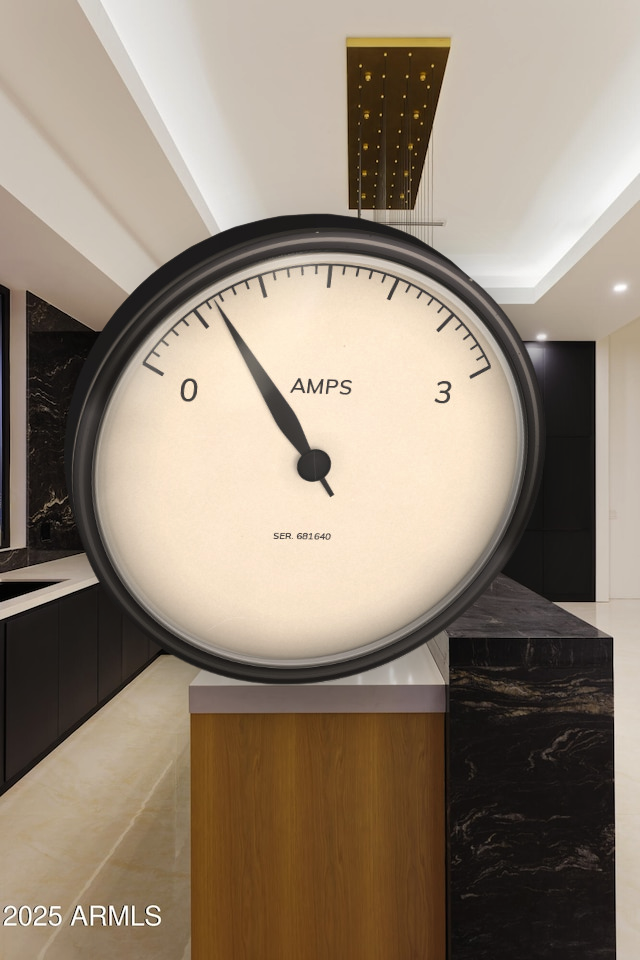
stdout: {"value": 0.65, "unit": "A"}
